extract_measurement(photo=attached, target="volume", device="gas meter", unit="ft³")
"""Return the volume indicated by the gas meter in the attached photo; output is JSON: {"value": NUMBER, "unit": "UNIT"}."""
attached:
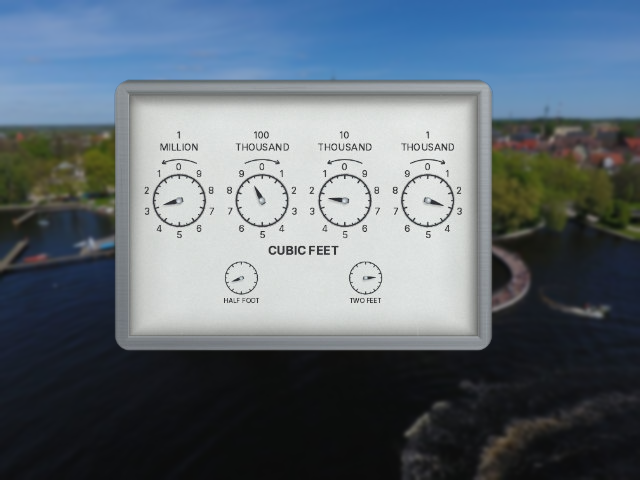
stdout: {"value": 292300, "unit": "ft³"}
